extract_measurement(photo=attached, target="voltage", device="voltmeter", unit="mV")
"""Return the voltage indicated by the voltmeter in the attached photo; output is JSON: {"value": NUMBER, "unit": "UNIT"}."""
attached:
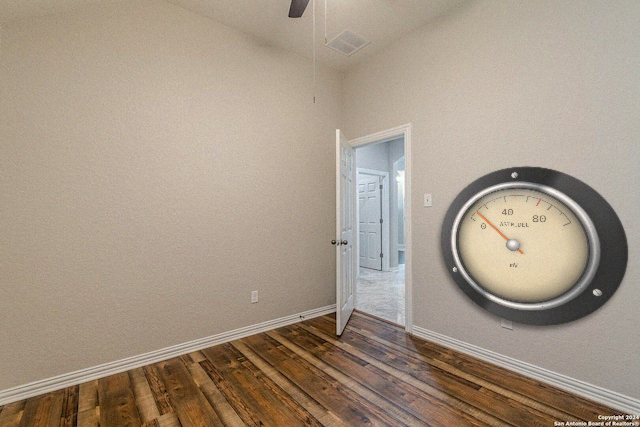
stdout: {"value": 10, "unit": "mV"}
